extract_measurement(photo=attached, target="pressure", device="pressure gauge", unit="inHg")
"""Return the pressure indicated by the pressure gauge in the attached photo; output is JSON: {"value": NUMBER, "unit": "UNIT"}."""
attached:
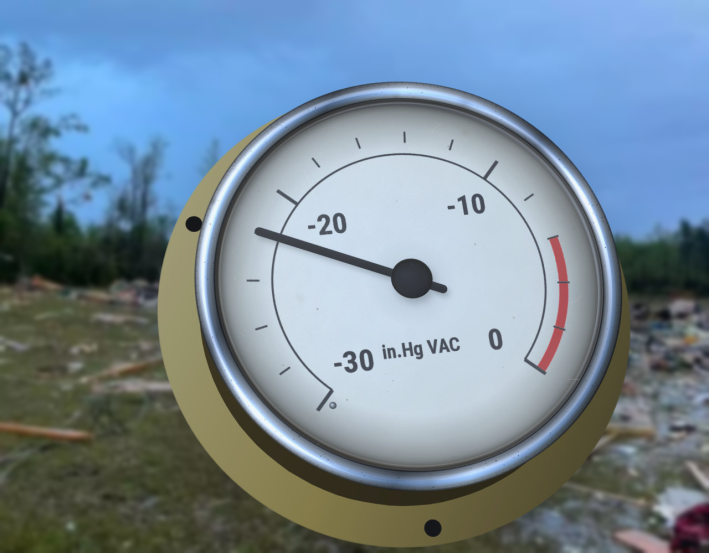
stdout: {"value": -22, "unit": "inHg"}
